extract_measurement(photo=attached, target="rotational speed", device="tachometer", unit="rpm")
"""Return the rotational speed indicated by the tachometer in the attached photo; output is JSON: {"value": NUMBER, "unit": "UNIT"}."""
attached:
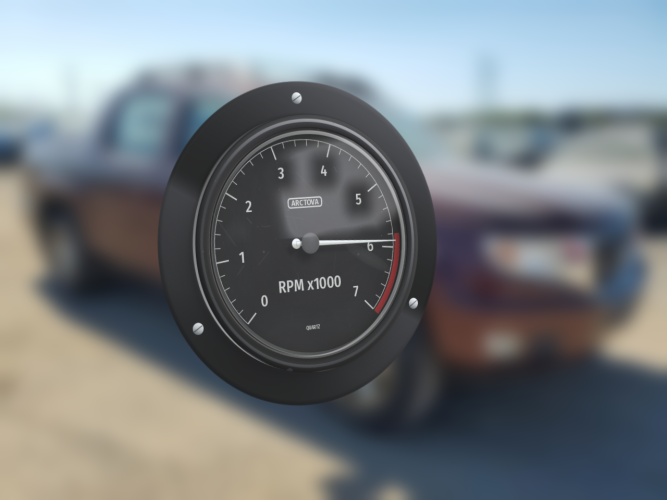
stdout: {"value": 5900, "unit": "rpm"}
